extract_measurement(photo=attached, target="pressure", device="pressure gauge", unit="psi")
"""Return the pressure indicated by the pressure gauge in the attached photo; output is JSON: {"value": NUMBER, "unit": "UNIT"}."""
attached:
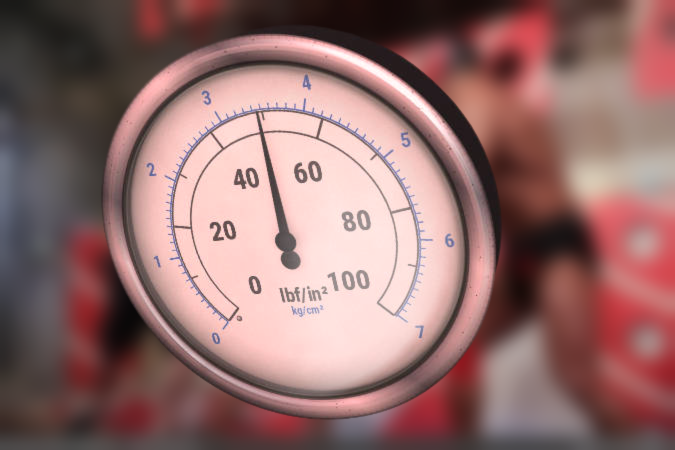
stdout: {"value": 50, "unit": "psi"}
